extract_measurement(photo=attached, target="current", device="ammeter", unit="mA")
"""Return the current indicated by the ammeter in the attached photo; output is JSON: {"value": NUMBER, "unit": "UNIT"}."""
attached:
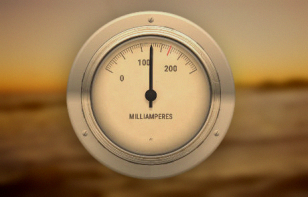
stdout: {"value": 125, "unit": "mA"}
